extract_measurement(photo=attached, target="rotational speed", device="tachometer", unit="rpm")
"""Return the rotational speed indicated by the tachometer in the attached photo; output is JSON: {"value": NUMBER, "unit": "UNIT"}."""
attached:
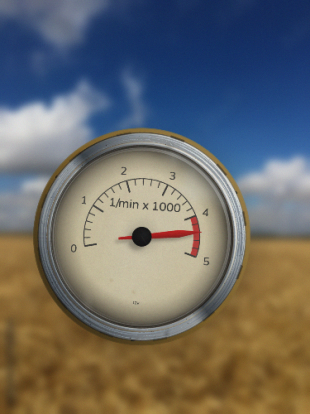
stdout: {"value": 4400, "unit": "rpm"}
